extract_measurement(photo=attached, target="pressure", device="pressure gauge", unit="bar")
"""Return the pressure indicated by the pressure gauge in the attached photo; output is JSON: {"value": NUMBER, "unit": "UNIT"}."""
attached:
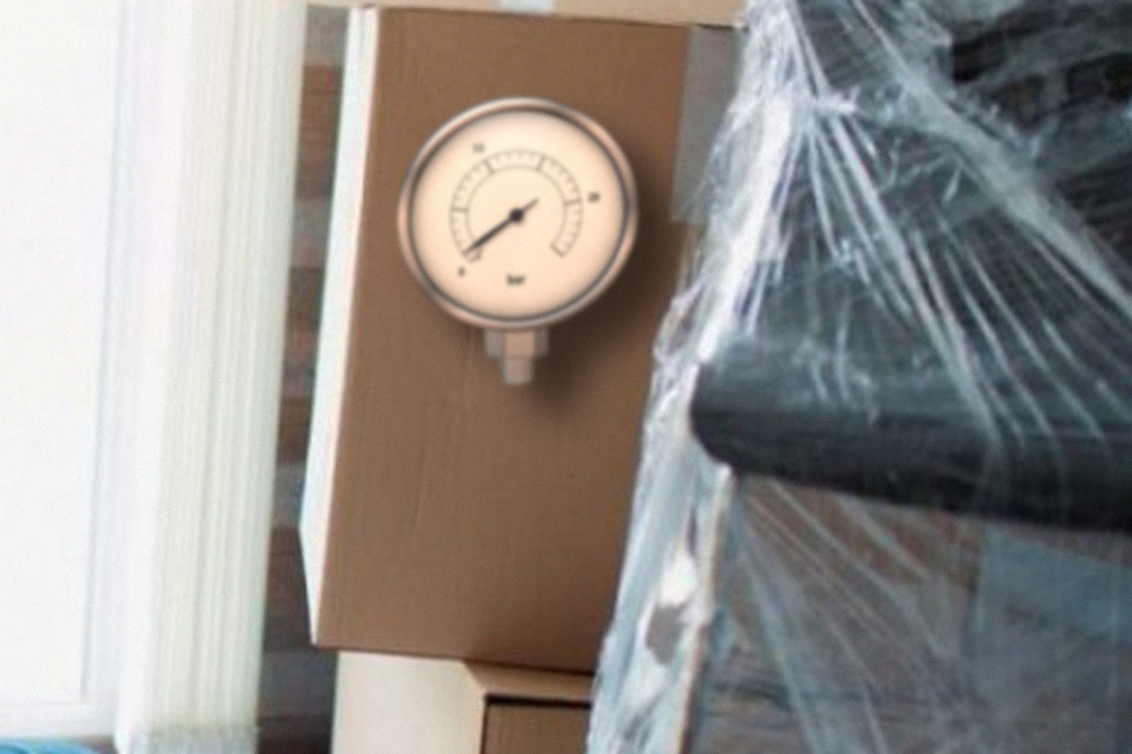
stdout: {"value": 1, "unit": "bar"}
